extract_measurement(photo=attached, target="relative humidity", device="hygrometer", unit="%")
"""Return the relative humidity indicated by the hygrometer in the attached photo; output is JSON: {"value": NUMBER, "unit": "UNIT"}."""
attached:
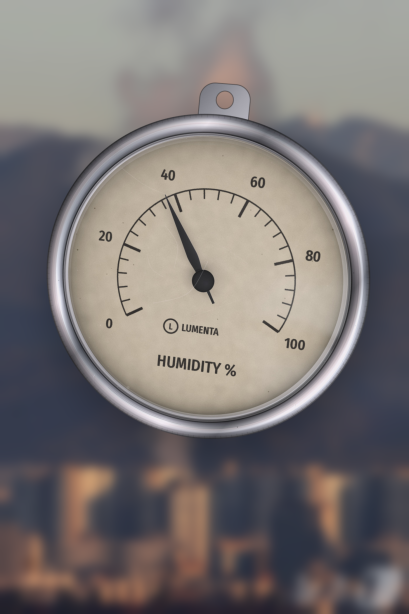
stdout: {"value": 38, "unit": "%"}
